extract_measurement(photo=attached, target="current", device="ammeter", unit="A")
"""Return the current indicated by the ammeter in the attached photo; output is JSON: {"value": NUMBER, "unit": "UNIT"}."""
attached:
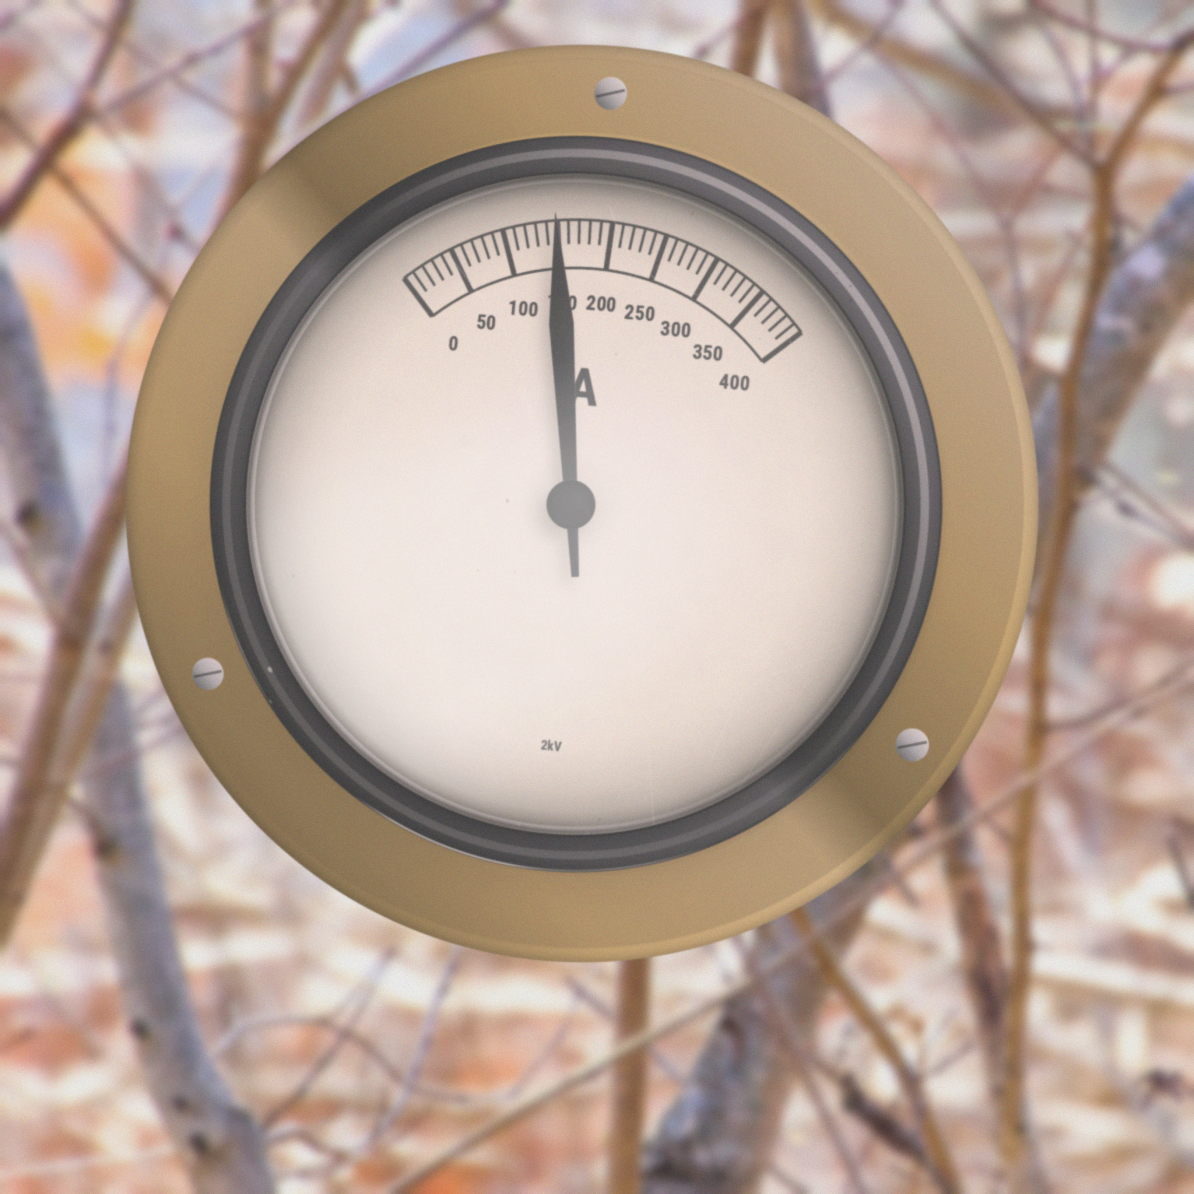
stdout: {"value": 150, "unit": "A"}
